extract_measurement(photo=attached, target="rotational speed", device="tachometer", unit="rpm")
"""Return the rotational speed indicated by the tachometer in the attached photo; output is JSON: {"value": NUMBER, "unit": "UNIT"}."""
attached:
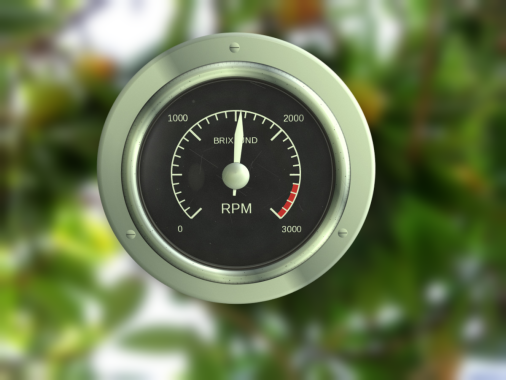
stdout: {"value": 1550, "unit": "rpm"}
